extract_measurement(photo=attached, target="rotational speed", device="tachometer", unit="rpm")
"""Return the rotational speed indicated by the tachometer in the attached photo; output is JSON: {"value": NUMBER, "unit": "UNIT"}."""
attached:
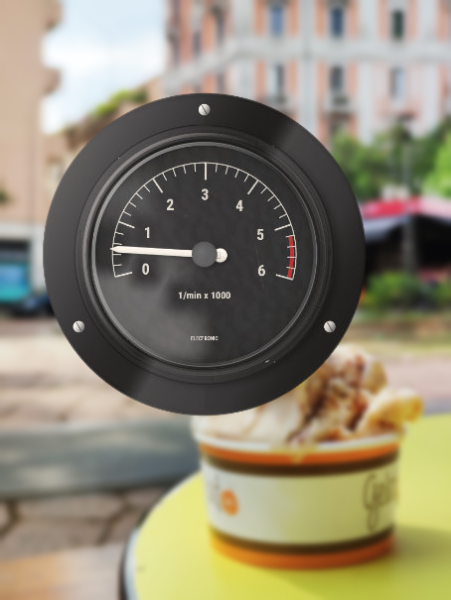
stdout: {"value": 500, "unit": "rpm"}
